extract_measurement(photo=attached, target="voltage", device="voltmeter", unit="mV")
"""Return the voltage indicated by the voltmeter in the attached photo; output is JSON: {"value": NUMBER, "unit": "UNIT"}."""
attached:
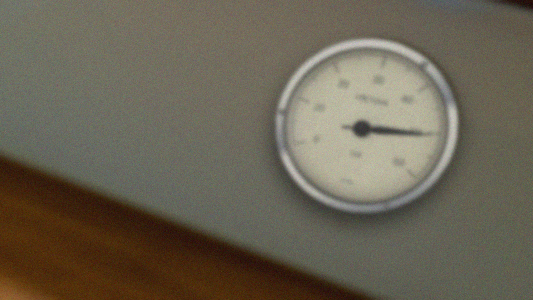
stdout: {"value": 50, "unit": "mV"}
